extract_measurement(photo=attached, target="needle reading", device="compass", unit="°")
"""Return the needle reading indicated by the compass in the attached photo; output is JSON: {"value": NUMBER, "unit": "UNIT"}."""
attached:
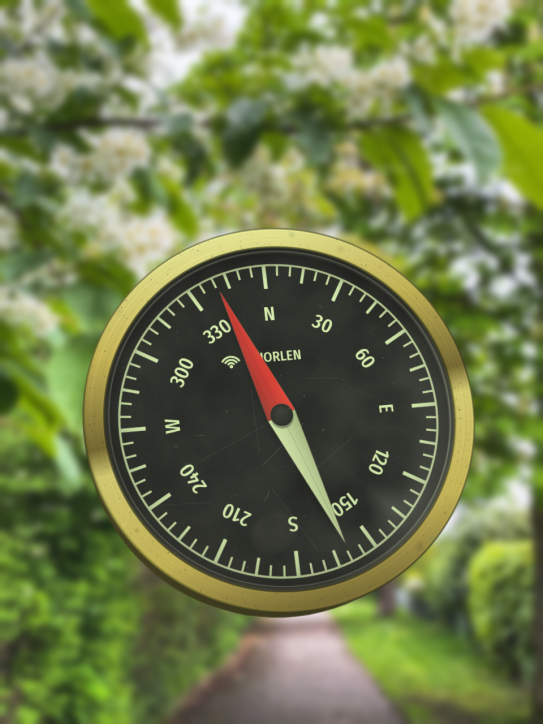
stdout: {"value": 340, "unit": "°"}
